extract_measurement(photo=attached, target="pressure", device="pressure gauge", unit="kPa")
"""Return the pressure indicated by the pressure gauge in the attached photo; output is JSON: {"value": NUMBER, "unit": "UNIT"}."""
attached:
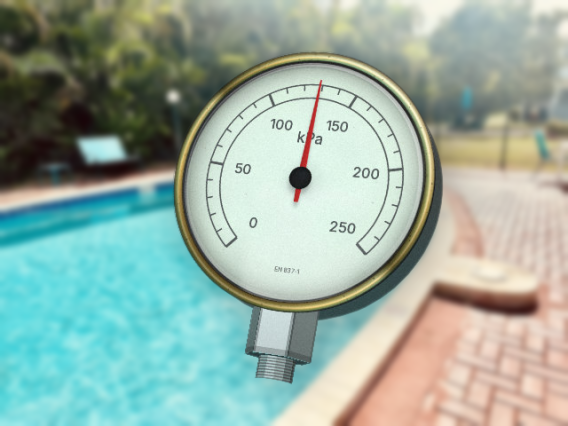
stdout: {"value": 130, "unit": "kPa"}
